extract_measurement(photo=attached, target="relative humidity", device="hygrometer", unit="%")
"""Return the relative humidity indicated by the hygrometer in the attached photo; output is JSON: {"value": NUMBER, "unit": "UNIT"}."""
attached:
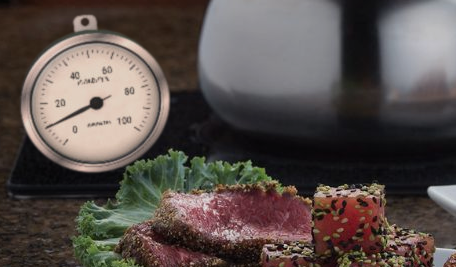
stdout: {"value": 10, "unit": "%"}
